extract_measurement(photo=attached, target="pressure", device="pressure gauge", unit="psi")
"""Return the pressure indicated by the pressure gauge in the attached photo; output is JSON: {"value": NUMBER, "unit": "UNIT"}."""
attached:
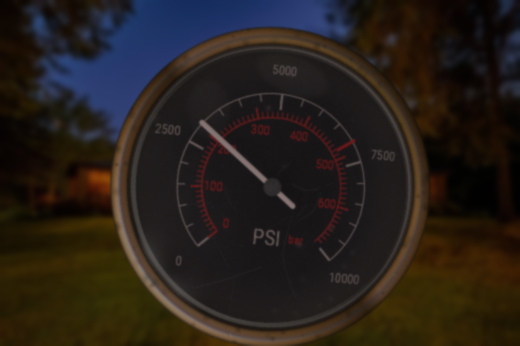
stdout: {"value": 3000, "unit": "psi"}
